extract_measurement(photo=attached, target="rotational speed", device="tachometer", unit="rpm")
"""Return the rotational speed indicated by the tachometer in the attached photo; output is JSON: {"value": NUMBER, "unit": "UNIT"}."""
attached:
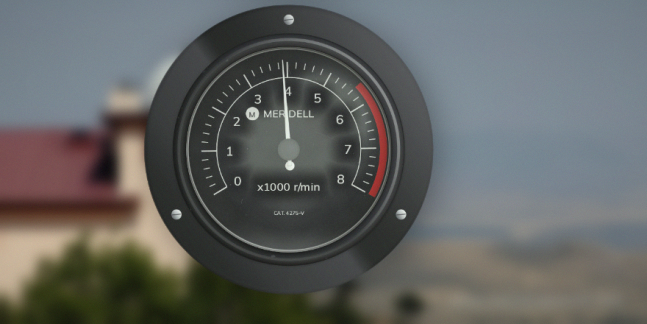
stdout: {"value": 3900, "unit": "rpm"}
